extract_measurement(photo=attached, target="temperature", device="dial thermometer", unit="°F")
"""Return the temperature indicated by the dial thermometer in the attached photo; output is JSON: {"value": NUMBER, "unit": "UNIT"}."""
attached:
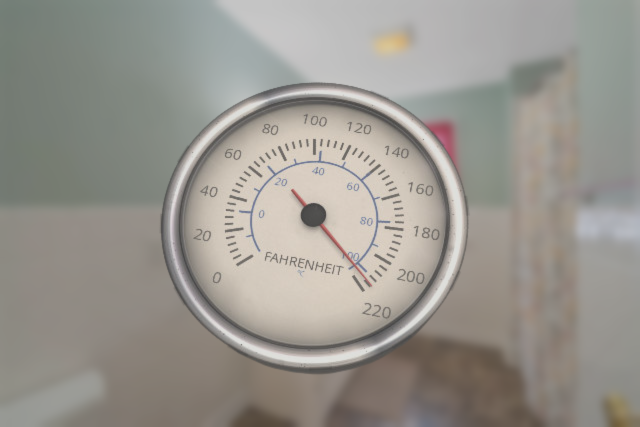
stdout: {"value": 216, "unit": "°F"}
